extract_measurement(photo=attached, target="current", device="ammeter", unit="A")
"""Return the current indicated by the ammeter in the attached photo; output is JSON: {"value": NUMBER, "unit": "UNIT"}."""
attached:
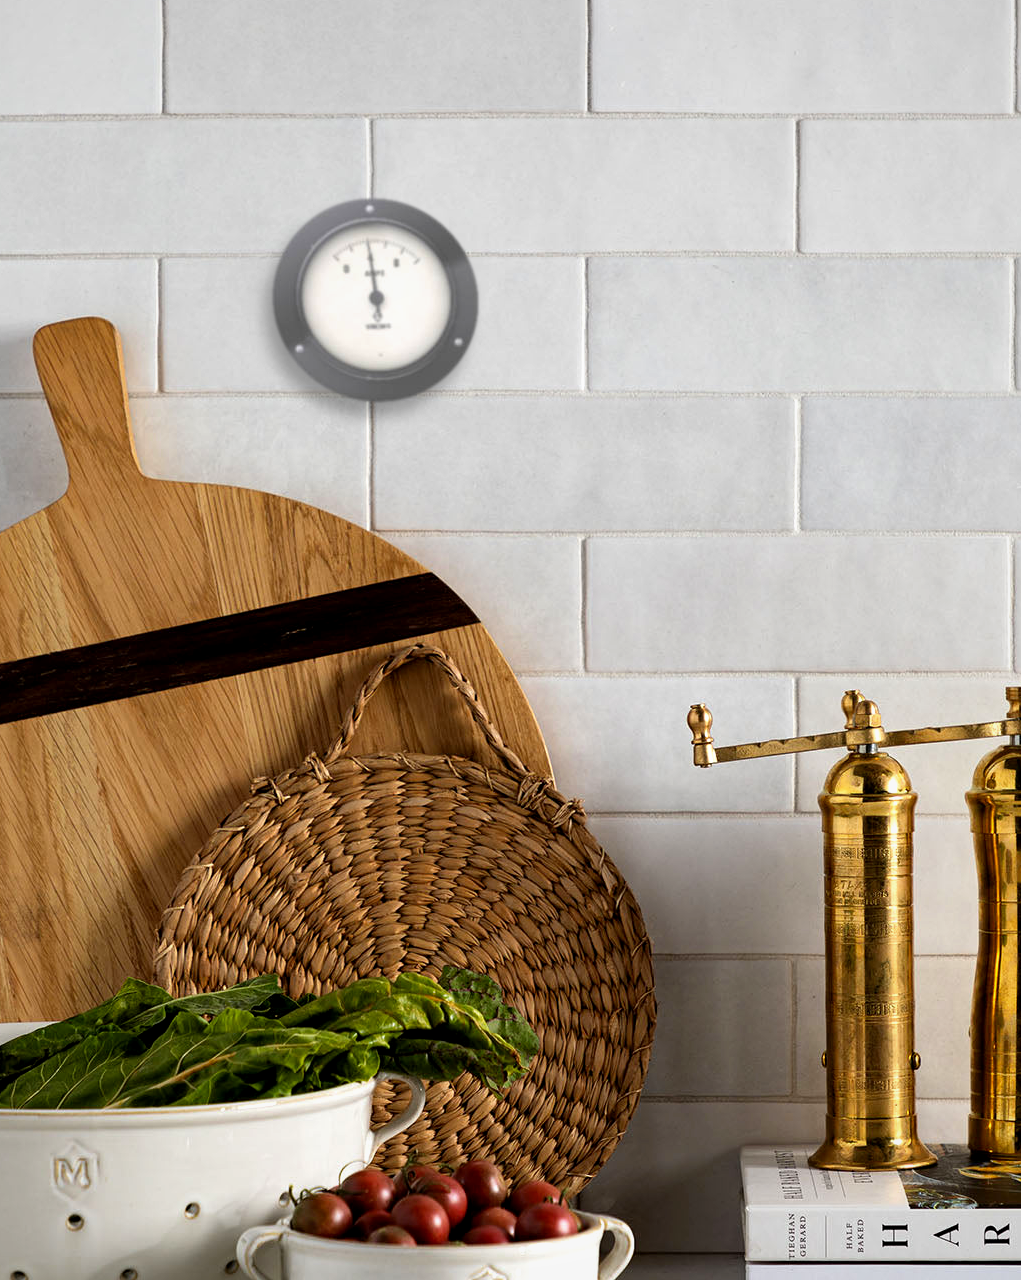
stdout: {"value": 4, "unit": "A"}
